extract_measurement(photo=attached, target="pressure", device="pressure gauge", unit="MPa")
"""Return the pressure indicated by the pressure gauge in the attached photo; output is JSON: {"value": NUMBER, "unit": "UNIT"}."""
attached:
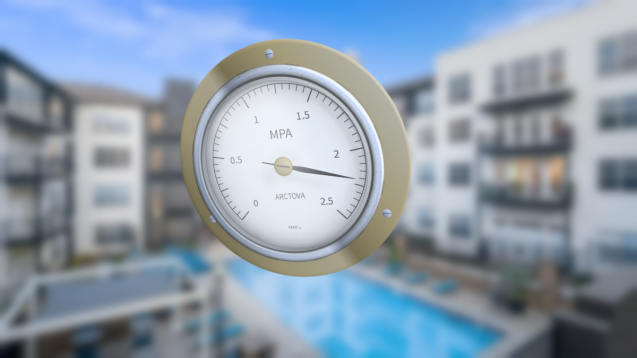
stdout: {"value": 2.2, "unit": "MPa"}
